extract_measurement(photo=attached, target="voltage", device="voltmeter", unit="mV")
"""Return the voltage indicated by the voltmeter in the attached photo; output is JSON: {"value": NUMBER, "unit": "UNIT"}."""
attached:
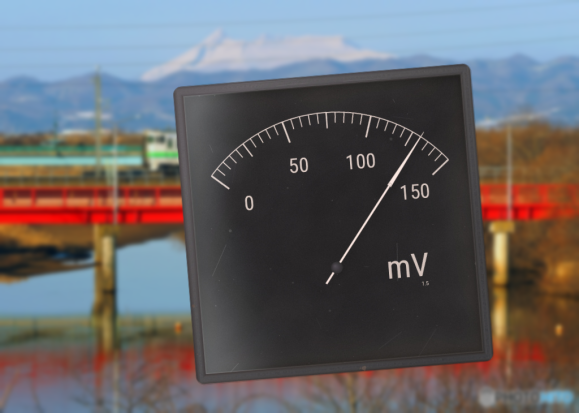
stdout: {"value": 130, "unit": "mV"}
